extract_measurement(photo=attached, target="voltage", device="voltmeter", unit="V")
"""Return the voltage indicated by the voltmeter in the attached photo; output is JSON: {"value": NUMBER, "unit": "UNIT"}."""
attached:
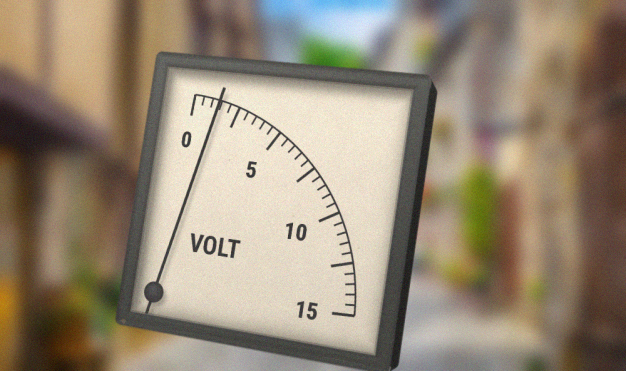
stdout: {"value": 1.5, "unit": "V"}
